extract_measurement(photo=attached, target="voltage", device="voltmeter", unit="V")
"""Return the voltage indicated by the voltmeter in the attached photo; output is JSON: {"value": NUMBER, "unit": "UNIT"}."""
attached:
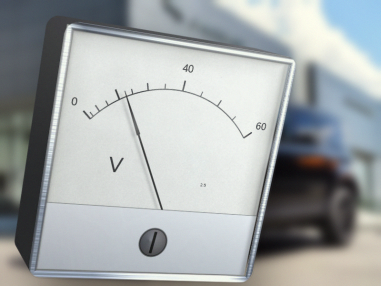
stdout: {"value": 22.5, "unit": "V"}
